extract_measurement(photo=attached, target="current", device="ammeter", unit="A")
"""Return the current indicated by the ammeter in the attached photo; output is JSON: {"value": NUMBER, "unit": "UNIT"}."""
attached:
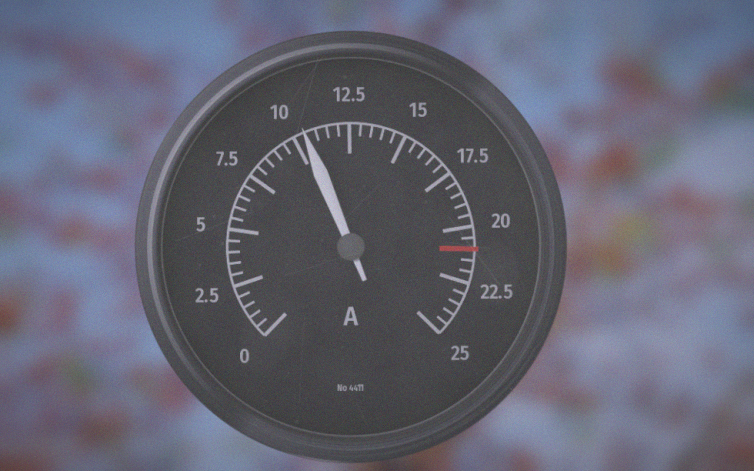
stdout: {"value": 10.5, "unit": "A"}
